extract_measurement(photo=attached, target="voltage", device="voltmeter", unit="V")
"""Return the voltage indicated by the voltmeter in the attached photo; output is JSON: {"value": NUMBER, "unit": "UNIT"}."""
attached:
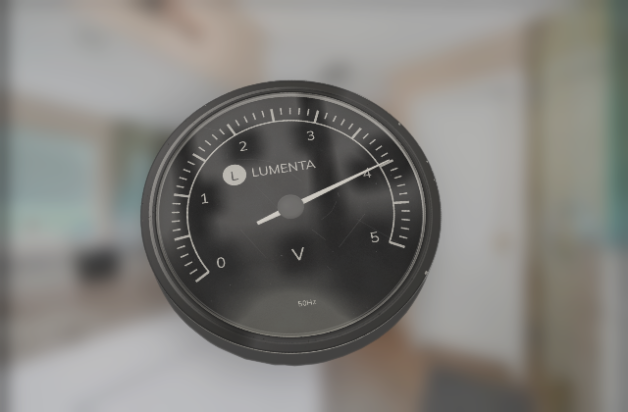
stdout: {"value": 4, "unit": "V"}
